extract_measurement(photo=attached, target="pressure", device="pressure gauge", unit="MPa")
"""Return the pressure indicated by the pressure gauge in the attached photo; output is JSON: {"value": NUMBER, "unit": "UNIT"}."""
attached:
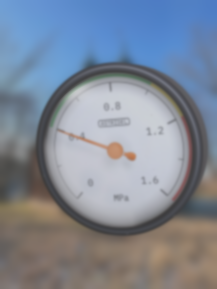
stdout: {"value": 0.4, "unit": "MPa"}
